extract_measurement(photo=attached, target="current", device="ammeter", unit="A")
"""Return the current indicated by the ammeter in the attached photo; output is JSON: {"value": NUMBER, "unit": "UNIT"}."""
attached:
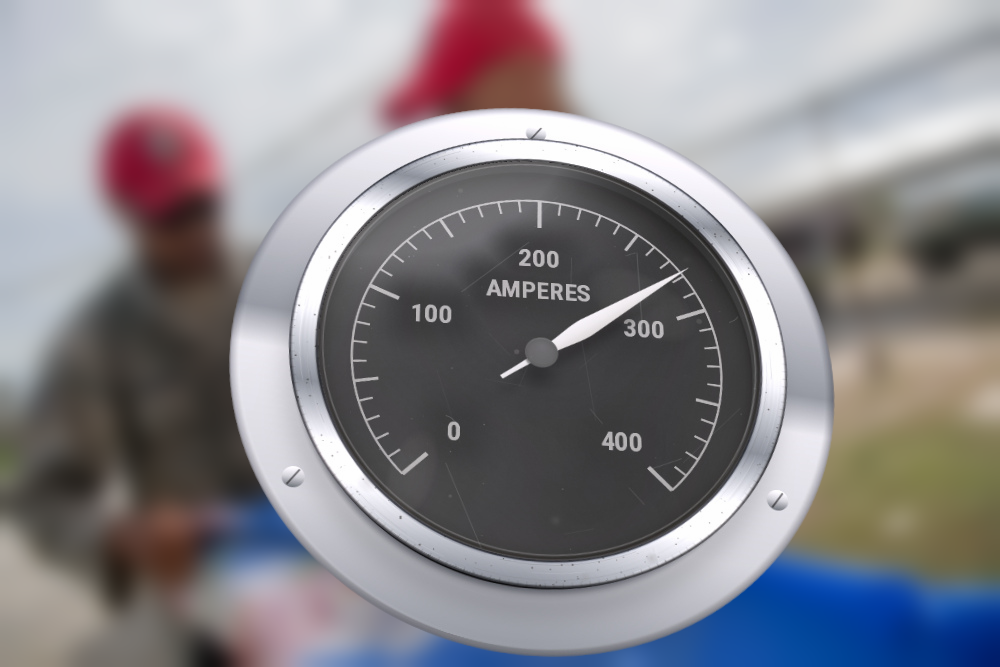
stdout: {"value": 280, "unit": "A"}
